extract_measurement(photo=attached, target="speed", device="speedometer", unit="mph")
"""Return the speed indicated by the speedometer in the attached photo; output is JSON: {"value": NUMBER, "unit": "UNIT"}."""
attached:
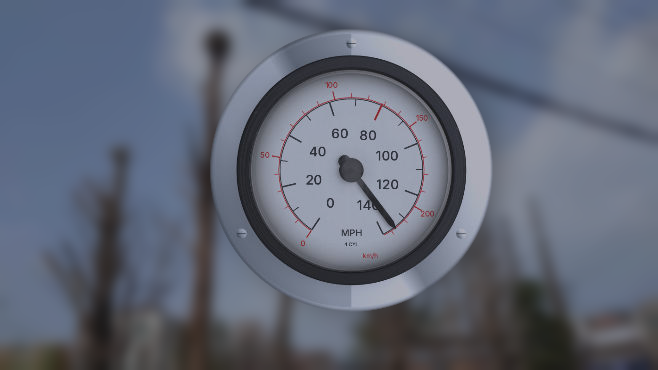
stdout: {"value": 135, "unit": "mph"}
